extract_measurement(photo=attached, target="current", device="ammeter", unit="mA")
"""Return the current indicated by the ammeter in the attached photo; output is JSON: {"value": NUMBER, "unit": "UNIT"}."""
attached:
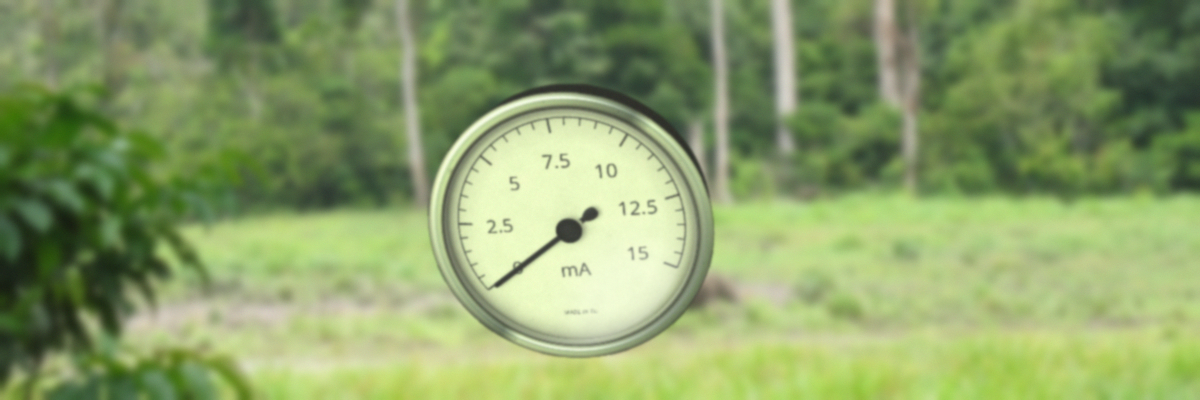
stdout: {"value": 0, "unit": "mA"}
